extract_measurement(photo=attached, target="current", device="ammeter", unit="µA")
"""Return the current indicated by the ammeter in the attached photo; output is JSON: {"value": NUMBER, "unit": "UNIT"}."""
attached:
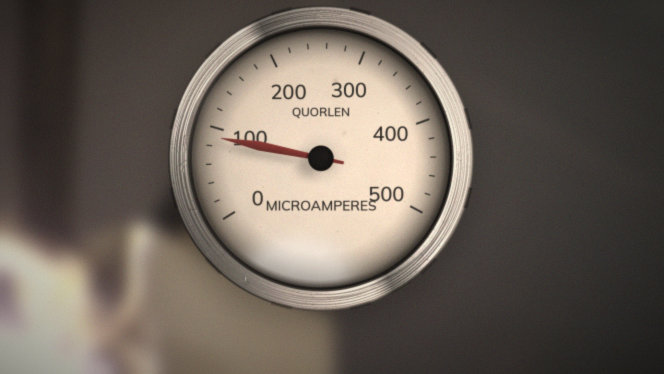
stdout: {"value": 90, "unit": "µA"}
